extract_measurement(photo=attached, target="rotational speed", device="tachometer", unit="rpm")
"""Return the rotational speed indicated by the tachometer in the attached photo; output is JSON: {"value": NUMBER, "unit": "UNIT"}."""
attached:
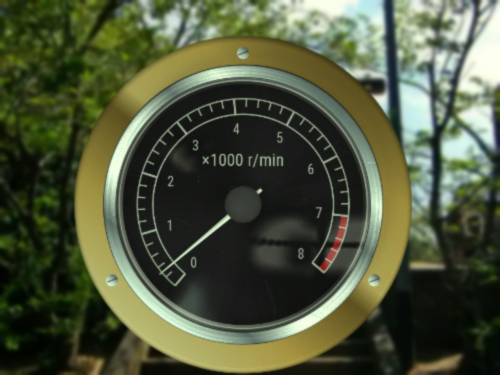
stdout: {"value": 300, "unit": "rpm"}
